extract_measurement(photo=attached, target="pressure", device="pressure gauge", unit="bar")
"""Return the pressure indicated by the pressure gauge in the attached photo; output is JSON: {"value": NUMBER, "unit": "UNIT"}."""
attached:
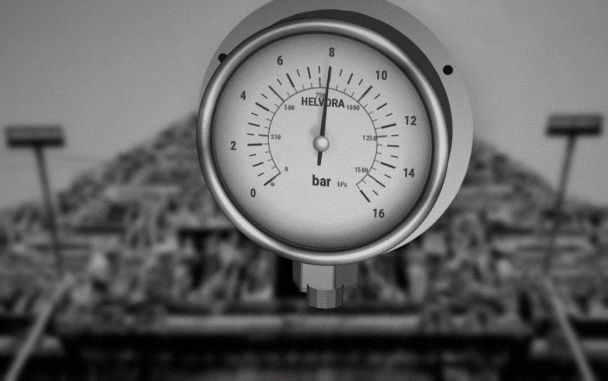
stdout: {"value": 8, "unit": "bar"}
